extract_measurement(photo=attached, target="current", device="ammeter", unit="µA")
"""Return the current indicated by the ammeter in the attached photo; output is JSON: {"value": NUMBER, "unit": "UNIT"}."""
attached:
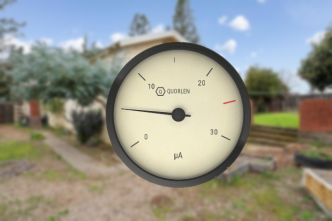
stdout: {"value": 5, "unit": "µA"}
